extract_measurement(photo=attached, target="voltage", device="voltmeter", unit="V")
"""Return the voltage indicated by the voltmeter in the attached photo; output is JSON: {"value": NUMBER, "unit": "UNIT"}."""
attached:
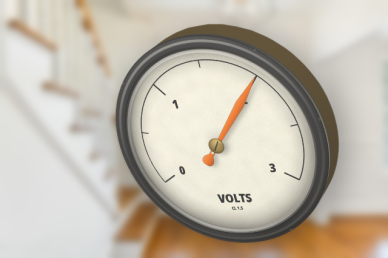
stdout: {"value": 2, "unit": "V"}
